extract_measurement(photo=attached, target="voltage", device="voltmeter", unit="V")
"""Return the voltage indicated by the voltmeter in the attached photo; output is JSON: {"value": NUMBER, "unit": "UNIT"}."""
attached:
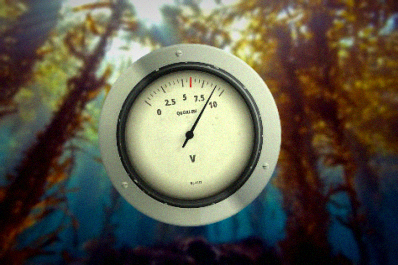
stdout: {"value": 9, "unit": "V"}
